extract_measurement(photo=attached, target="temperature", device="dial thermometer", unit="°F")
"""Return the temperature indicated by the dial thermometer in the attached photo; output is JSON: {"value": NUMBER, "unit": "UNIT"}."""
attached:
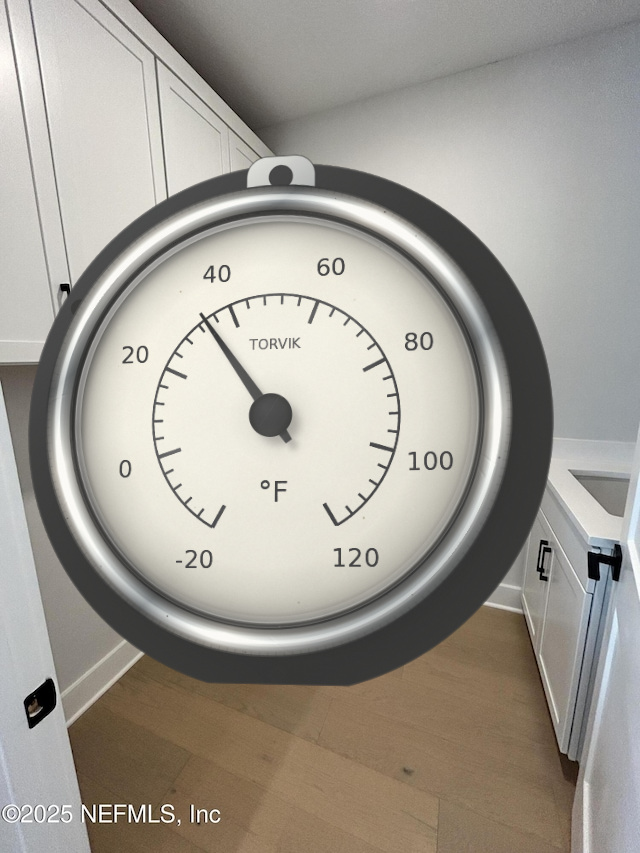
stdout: {"value": 34, "unit": "°F"}
